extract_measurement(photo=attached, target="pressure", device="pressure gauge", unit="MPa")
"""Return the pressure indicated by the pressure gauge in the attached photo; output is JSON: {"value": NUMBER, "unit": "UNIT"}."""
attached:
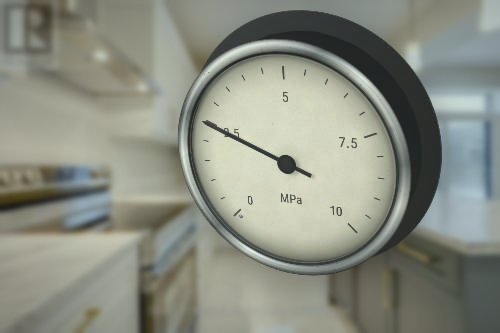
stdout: {"value": 2.5, "unit": "MPa"}
